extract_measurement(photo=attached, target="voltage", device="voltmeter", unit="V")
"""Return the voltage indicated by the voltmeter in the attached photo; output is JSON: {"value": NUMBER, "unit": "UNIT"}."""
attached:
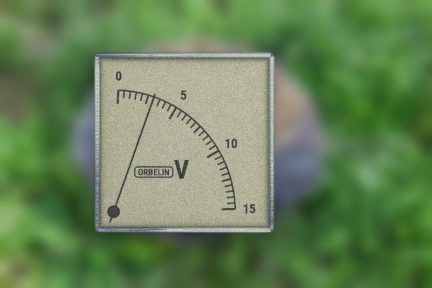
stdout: {"value": 3, "unit": "V"}
